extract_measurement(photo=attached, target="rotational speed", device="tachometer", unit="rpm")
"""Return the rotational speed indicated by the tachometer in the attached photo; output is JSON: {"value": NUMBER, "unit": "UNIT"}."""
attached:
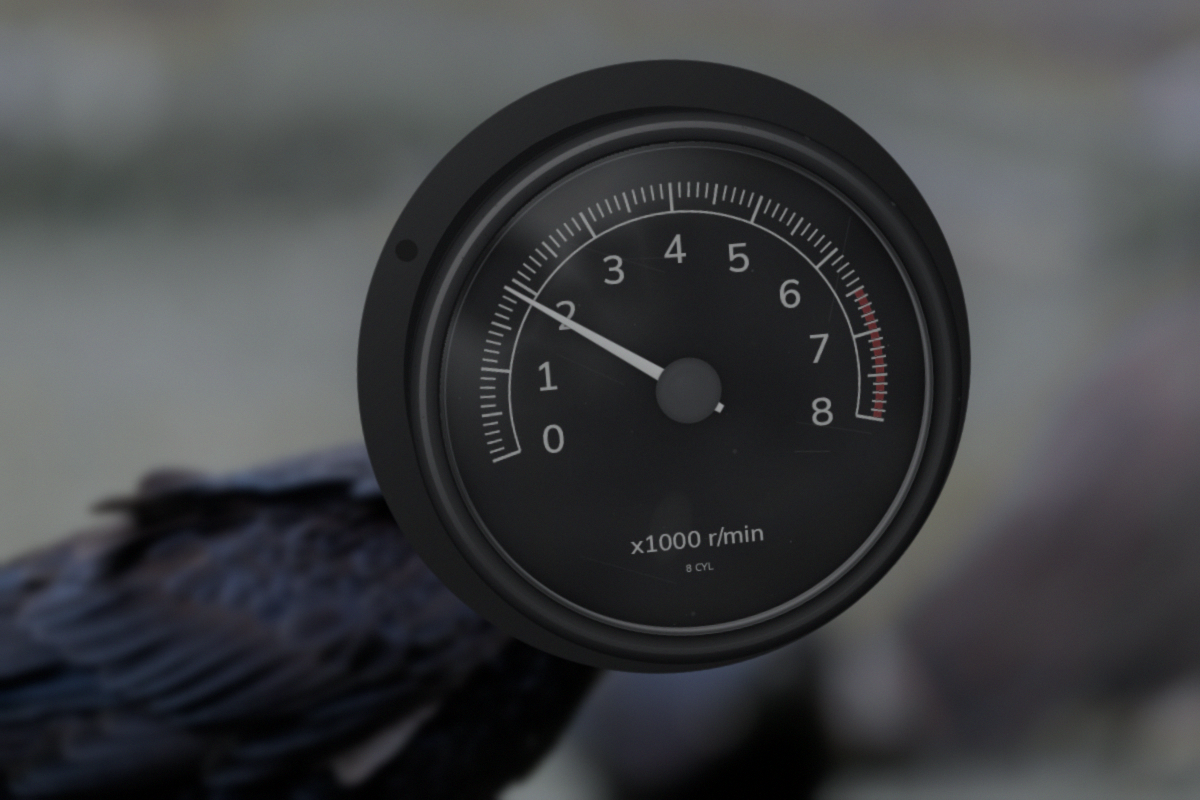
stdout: {"value": 1900, "unit": "rpm"}
